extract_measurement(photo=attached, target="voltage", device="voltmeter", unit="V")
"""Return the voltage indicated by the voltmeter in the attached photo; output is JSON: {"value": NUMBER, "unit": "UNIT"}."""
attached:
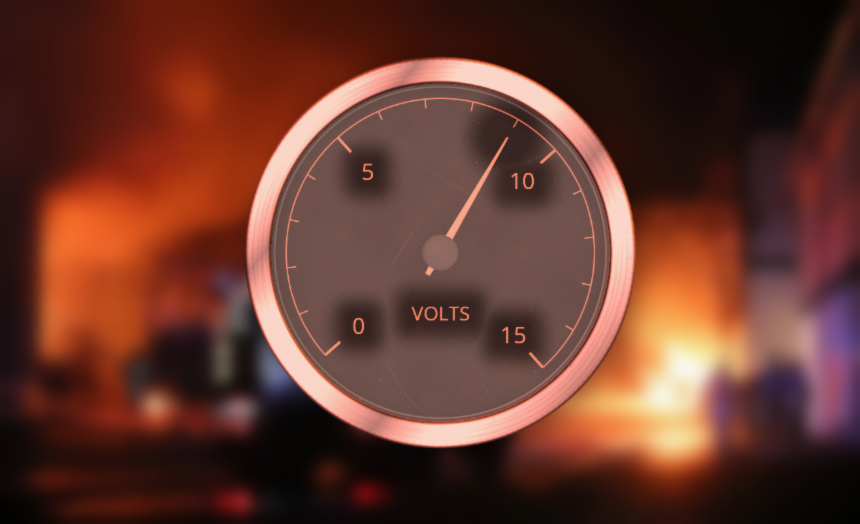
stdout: {"value": 9, "unit": "V"}
